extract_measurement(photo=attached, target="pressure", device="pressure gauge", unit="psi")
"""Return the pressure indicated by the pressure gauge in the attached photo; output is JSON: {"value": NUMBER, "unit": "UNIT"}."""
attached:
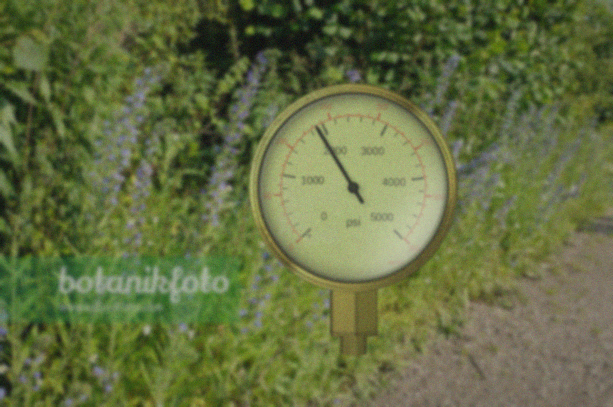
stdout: {"value": 1900, "unit": "psi"}
